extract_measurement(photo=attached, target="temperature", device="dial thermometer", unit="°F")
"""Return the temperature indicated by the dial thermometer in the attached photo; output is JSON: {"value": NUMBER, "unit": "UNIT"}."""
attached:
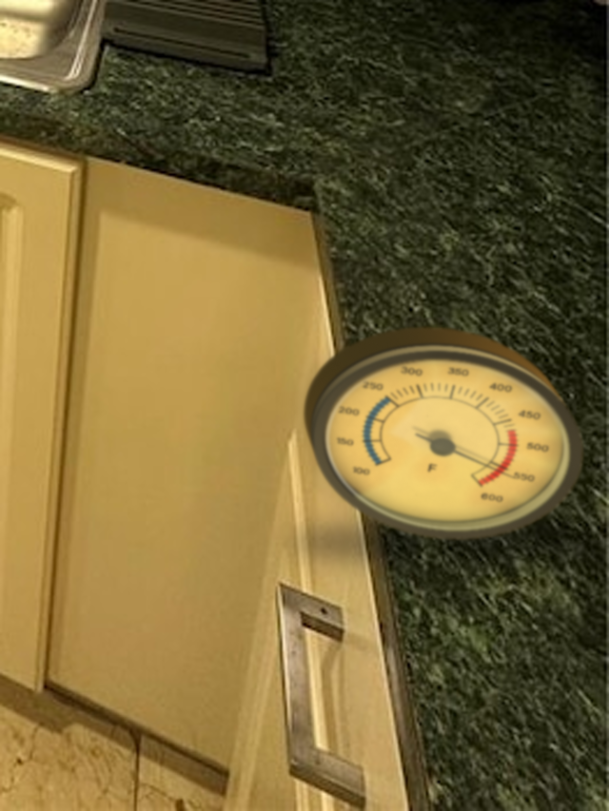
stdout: {"value": 550, "unit": "°F"}
